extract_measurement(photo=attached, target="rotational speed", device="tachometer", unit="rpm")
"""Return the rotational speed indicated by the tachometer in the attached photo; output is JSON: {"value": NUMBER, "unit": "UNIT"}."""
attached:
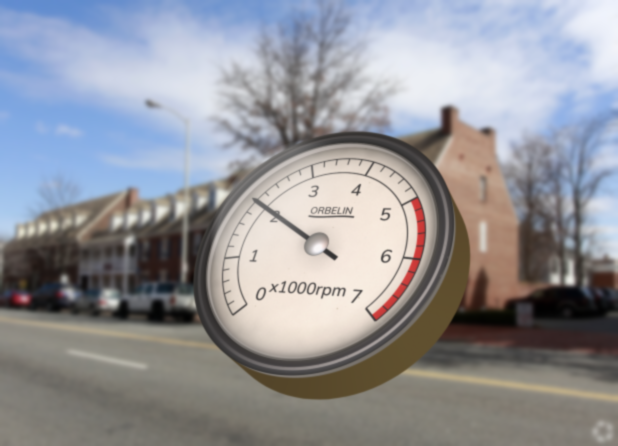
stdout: {"value": 2000, "unit": "rpm"}
